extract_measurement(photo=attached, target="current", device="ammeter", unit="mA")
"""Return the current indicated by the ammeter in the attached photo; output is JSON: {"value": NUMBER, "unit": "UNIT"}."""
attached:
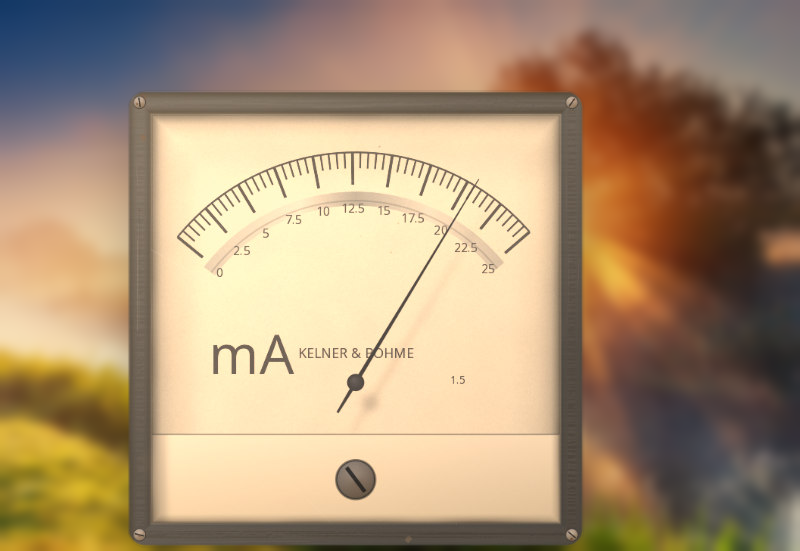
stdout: {"value": 20.5, "unit": "mA"}
